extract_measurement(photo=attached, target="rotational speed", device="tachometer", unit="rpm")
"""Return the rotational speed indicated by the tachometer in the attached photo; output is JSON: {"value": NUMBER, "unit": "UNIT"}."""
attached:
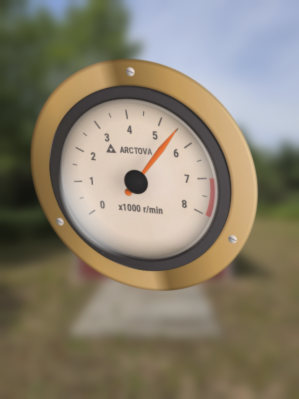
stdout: {"value": 5500, "unit": "rpm"}
